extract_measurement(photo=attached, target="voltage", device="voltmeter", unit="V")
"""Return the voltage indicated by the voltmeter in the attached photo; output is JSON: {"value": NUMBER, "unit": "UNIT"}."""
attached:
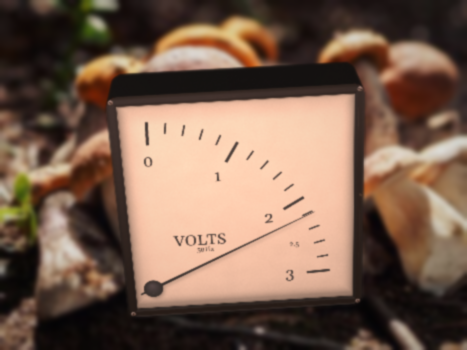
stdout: {"value": 2.2, "unit": "V"}
